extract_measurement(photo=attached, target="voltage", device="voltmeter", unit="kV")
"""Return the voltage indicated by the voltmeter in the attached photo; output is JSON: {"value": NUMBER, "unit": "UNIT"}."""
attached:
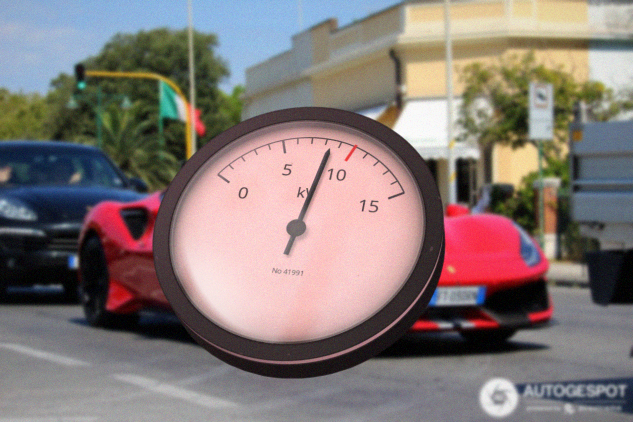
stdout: {"value": 8.5, "unit": "kV"}
